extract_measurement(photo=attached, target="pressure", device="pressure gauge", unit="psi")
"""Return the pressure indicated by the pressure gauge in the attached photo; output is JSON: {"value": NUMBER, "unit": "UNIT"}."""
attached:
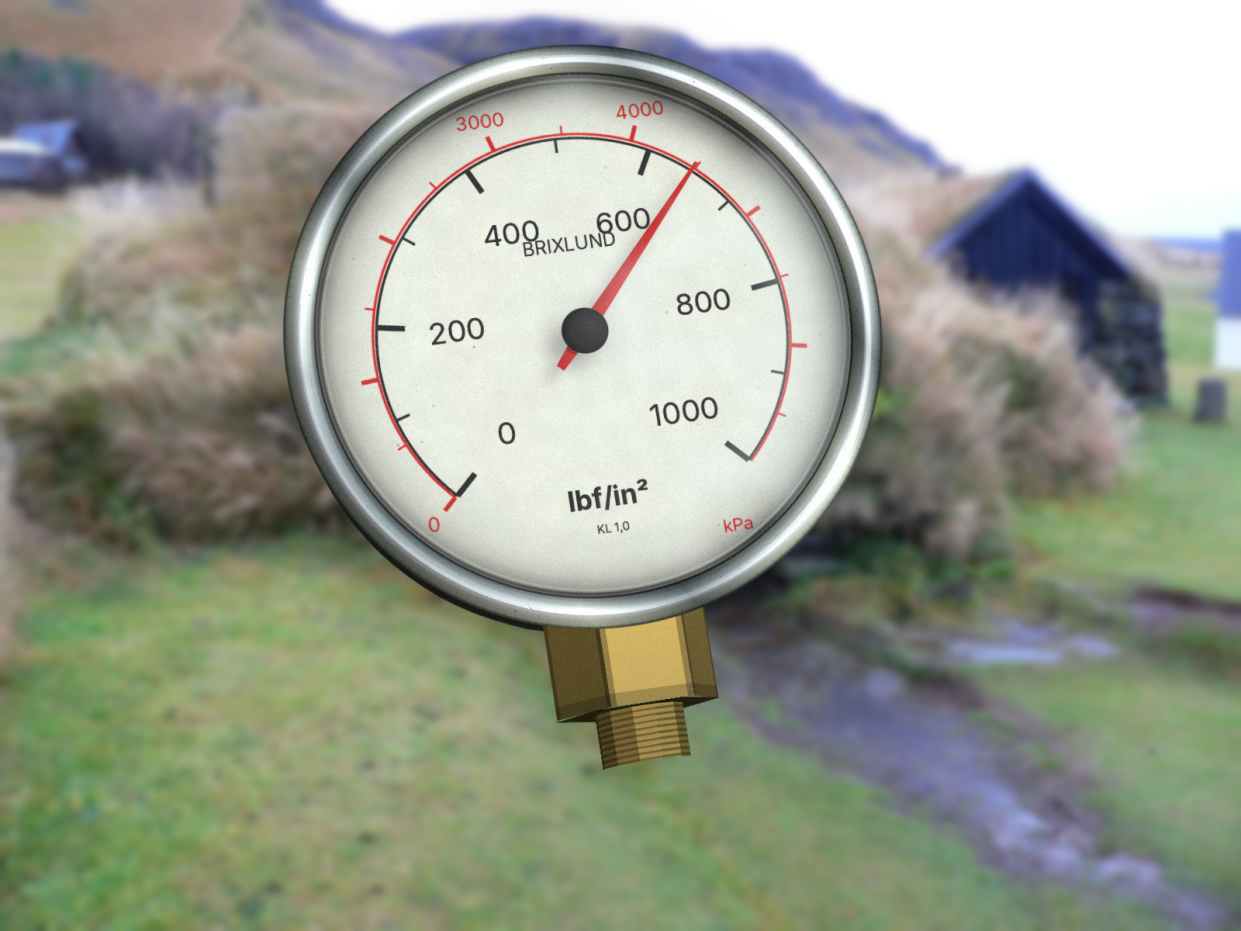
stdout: {"value": 650, "unit": "psi"}
